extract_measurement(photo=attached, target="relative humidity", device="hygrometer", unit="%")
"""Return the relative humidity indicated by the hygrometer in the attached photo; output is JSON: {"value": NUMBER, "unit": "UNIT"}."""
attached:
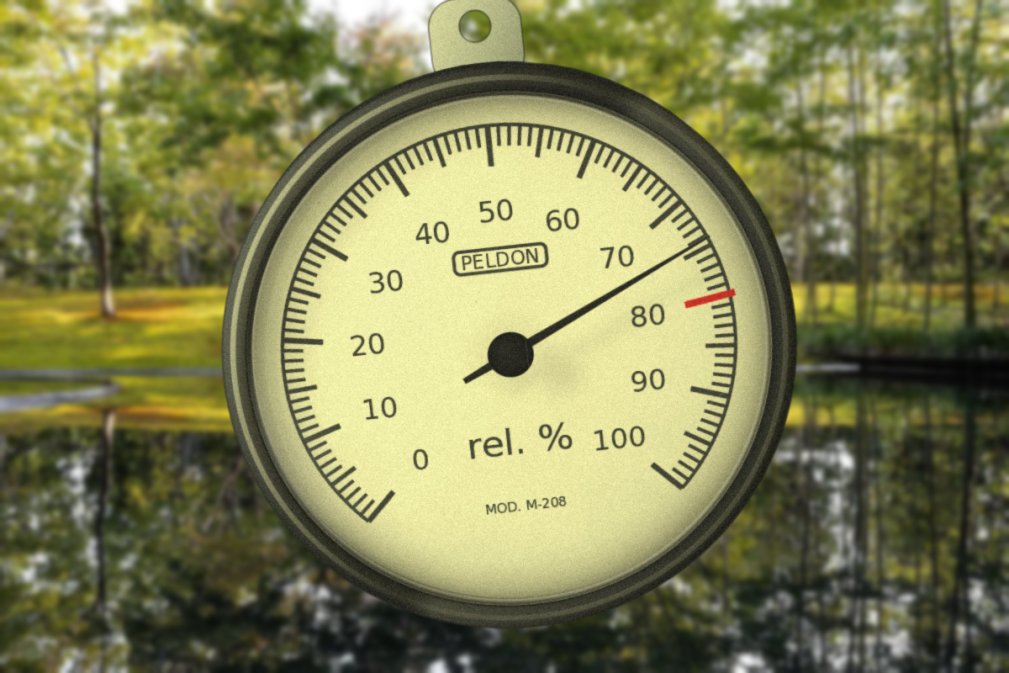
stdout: {"value": 74, "unit": "%"}
